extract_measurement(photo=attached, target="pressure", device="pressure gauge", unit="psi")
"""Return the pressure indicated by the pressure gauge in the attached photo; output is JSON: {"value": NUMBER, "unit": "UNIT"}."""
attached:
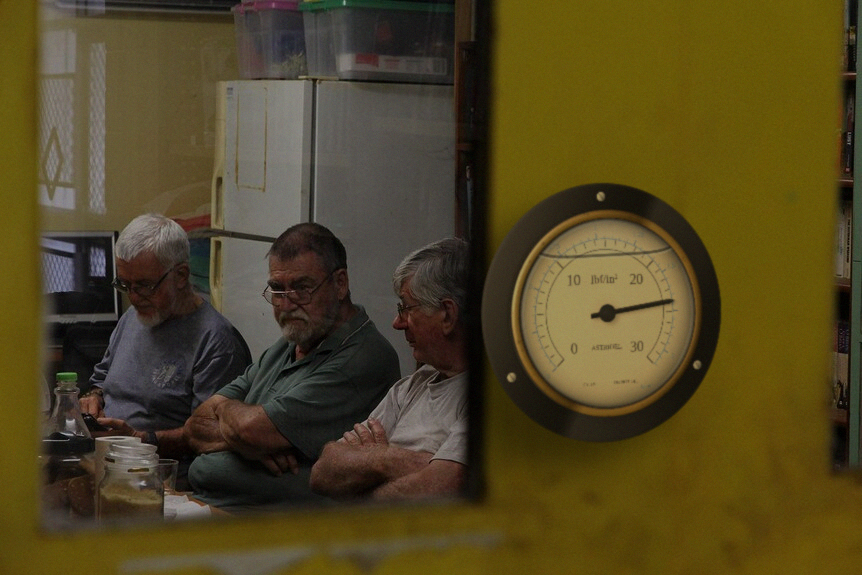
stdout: {"value": 24, "unit": "psi"}
